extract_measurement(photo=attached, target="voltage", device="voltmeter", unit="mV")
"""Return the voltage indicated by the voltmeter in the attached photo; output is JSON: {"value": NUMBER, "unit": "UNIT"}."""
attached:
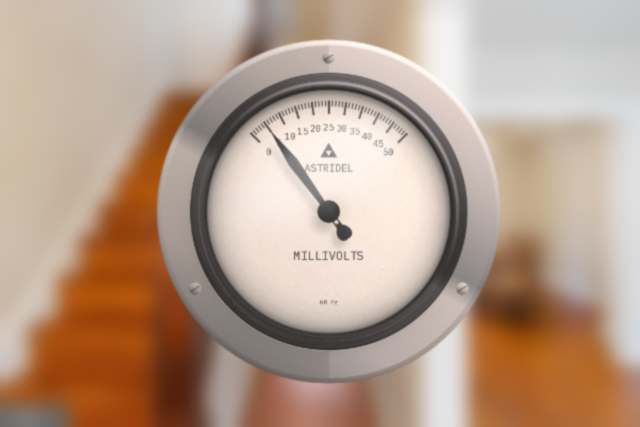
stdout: {"value": 5, "unit": "mV"}
